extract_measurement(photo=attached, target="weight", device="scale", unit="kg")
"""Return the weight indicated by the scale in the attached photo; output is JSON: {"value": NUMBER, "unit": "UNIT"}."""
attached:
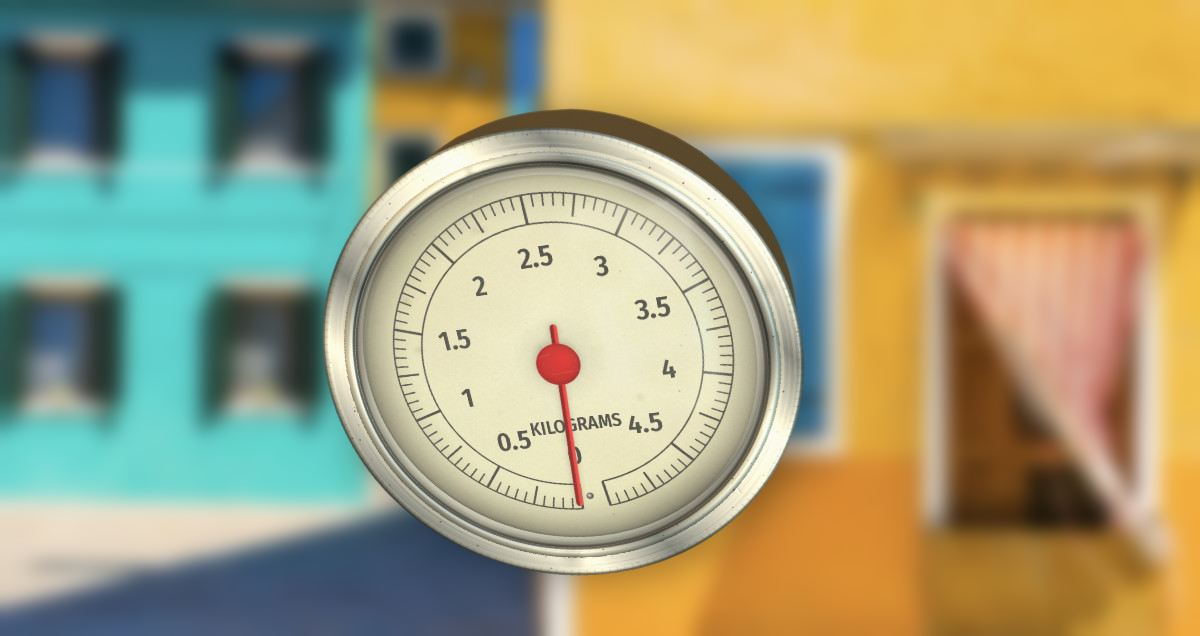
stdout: {"value": 0, "unit": "kg"}
